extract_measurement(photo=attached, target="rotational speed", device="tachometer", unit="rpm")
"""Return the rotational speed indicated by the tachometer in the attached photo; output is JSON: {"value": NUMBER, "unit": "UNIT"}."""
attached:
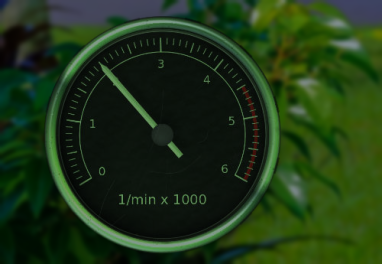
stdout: {"value": 2000, "unit": "rpm"}
